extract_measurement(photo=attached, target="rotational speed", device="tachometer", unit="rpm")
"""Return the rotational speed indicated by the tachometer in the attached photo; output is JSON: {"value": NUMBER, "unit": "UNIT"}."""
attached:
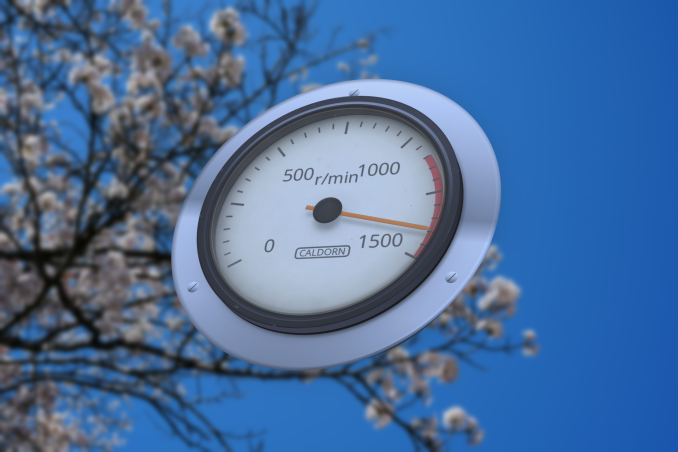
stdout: {"value": 1400, "unit": "rpm"}
